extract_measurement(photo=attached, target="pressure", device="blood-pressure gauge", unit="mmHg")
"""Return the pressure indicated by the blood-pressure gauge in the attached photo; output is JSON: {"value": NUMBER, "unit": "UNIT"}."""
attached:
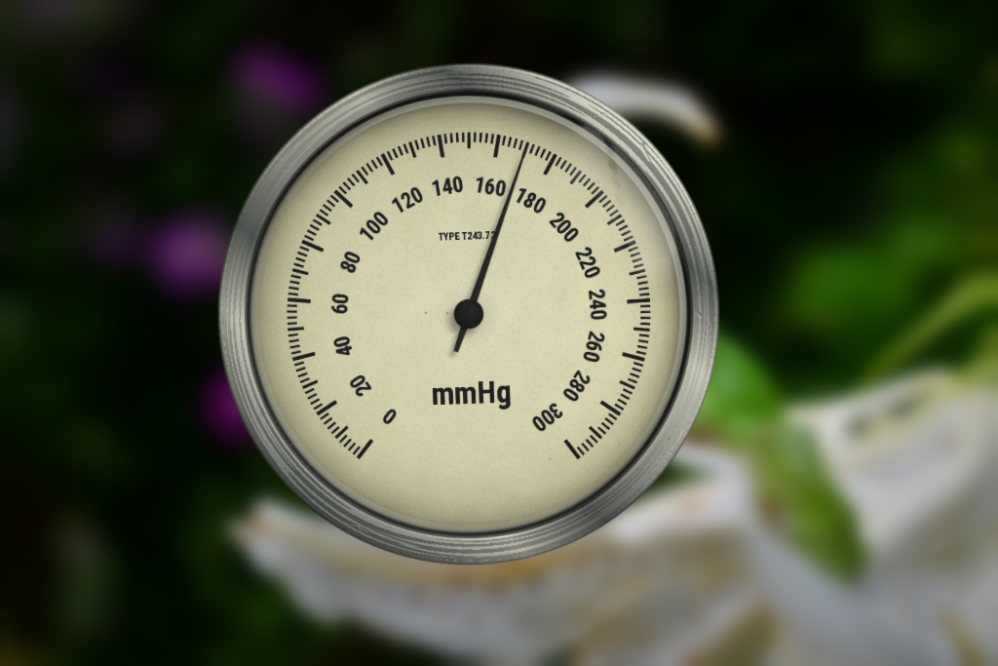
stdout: {"value": 170, "unit": "mmHg"}
